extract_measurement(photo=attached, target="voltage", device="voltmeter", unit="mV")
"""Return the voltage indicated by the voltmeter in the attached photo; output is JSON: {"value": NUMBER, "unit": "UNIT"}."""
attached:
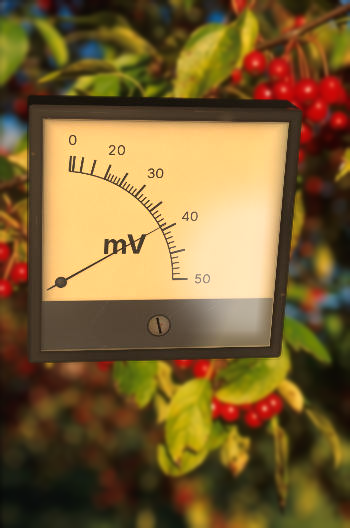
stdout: {"value": 39, "unit": "mV"}
